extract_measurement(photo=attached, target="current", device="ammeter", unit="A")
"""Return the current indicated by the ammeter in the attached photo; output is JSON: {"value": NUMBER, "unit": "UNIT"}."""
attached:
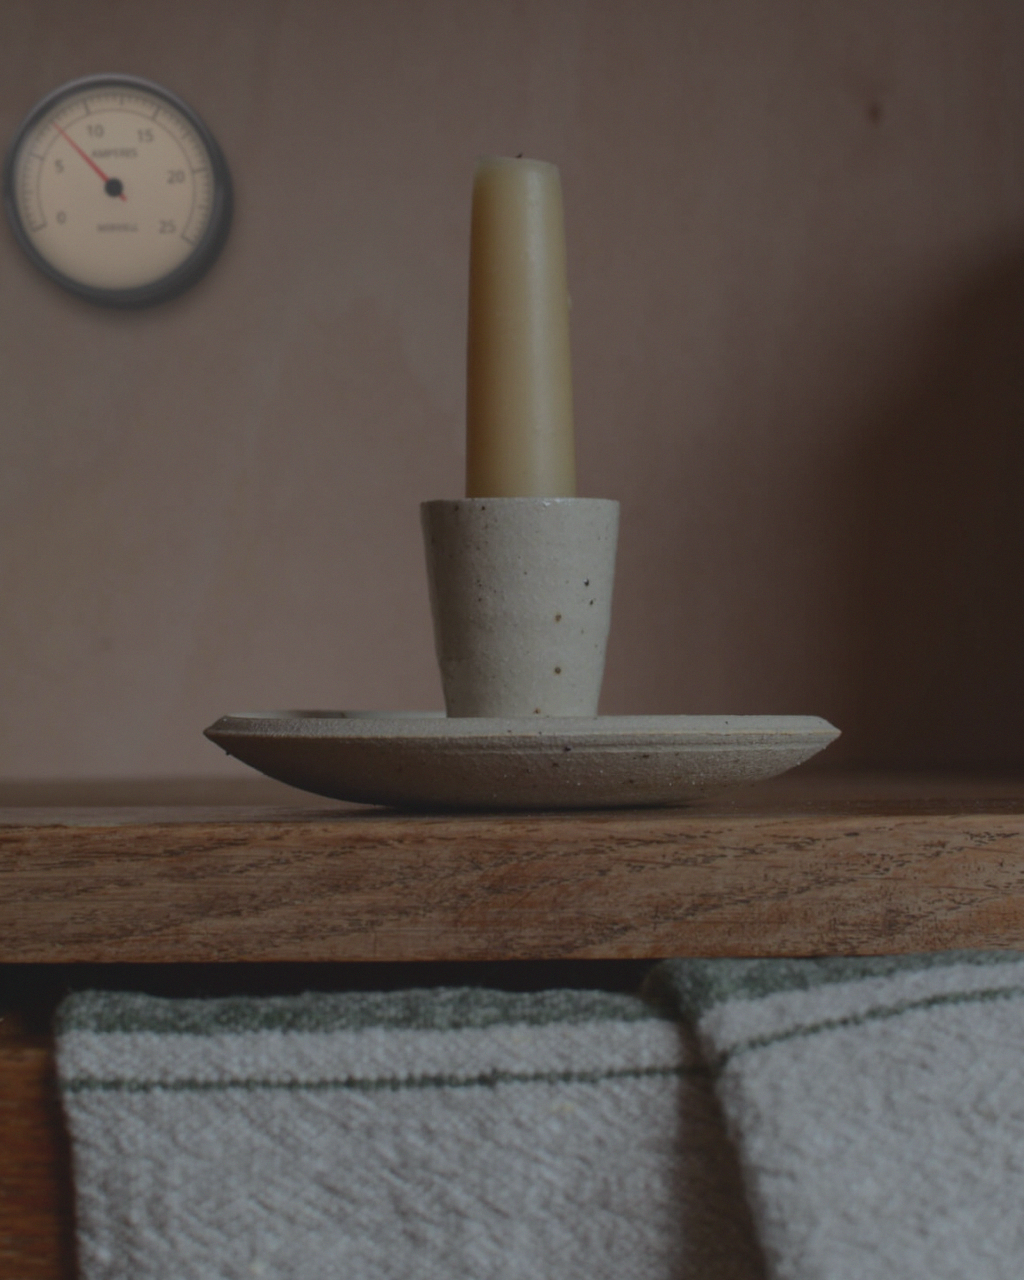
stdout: {"value": 7.5, "unit": "A"}
